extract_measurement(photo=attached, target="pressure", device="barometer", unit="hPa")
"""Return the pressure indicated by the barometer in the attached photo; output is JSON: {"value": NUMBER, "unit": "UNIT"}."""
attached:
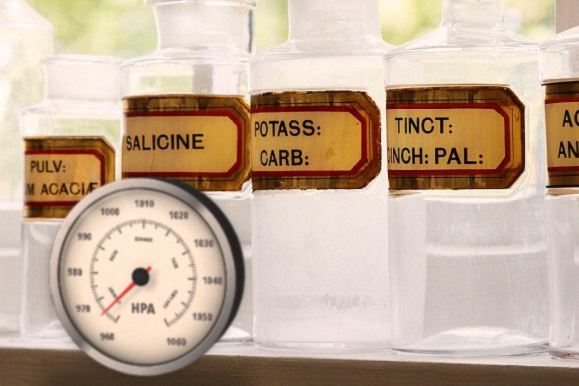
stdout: {"value": 965, "unit": "hPa"}
